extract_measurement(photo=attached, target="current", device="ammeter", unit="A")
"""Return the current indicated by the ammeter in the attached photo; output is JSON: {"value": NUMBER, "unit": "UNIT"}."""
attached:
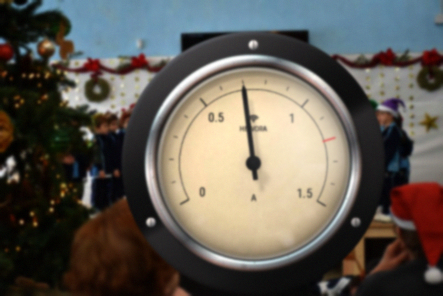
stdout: {"value": 0.7, "unit": "A"}
